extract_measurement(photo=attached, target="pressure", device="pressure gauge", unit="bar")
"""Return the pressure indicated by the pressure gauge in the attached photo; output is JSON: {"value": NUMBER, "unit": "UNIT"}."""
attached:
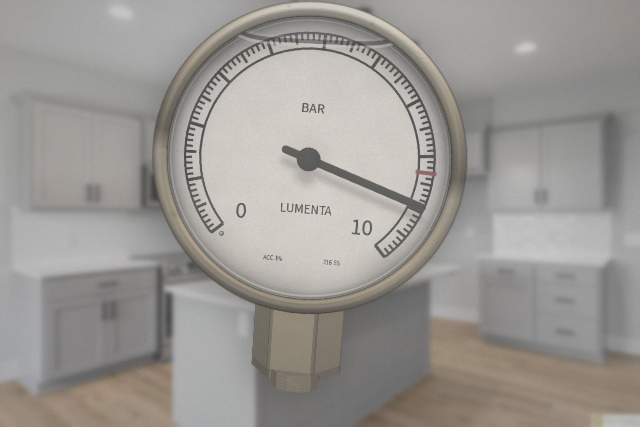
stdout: {"value": 8.9, "unit": "bar"}
